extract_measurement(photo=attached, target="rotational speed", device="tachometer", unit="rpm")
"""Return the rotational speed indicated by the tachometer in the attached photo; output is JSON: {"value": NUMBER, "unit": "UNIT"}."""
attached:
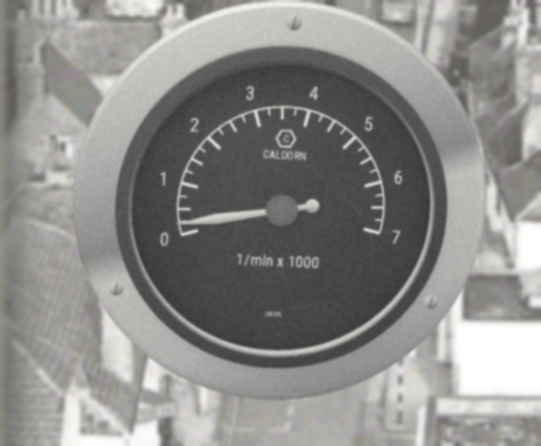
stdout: {"value": 250, "unit": "rpm"}
